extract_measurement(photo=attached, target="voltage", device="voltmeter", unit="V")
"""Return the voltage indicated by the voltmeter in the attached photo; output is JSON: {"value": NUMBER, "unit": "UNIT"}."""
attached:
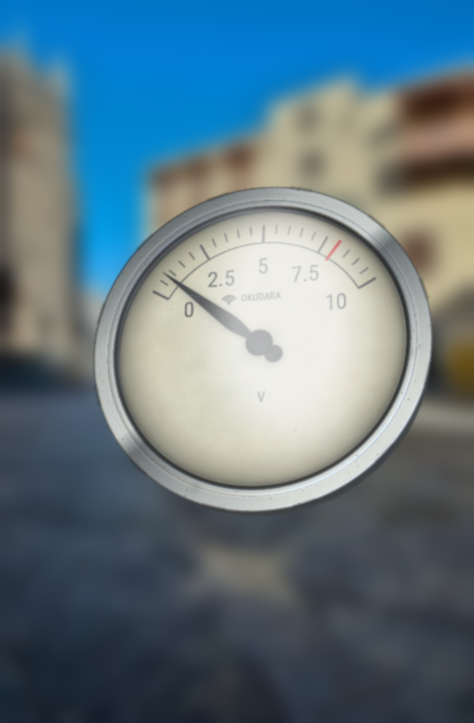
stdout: {"value": 0.75, "unit": "V"}
